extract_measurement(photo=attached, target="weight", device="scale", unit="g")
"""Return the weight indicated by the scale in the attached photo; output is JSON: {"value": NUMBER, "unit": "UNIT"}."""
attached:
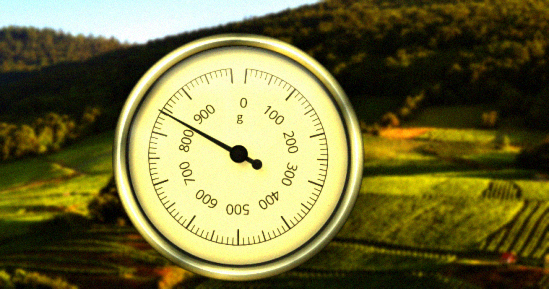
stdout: {"value": 840, "unit": "g"}
